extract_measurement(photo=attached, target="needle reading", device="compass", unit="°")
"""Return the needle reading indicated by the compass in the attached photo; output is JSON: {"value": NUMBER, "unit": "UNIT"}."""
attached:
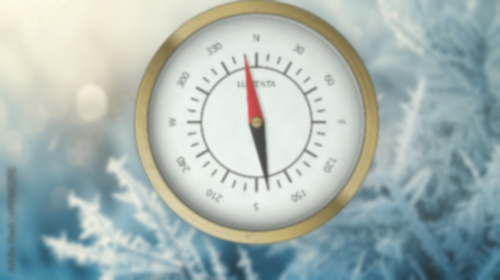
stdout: {"value": 350, "unit": "°"}
